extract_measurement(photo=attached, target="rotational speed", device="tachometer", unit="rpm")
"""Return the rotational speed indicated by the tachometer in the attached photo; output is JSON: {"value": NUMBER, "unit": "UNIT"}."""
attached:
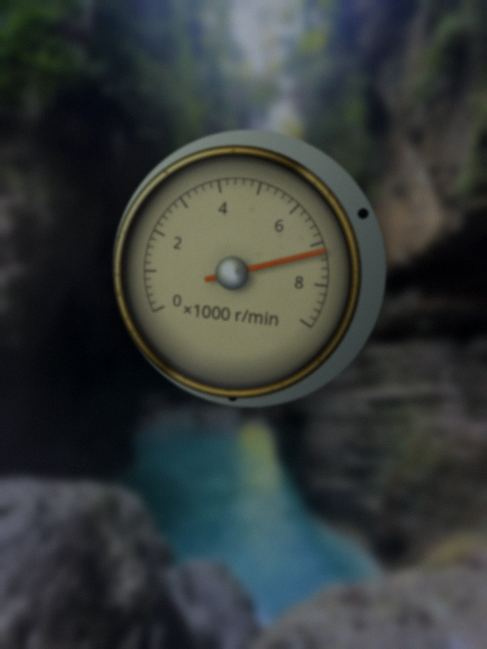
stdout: {"value": 7200, "unit": "rpm"}
